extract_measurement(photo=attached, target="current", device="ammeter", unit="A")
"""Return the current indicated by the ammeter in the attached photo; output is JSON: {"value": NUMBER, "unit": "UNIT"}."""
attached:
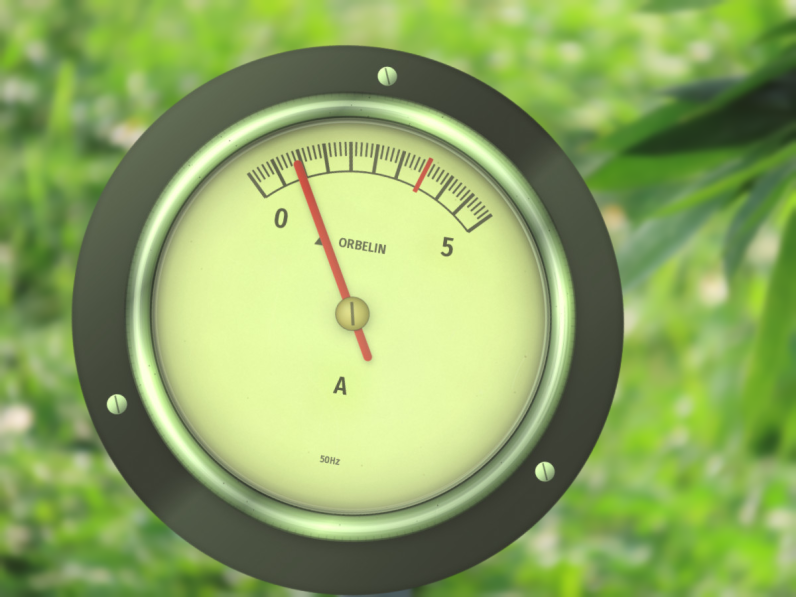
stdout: {"value": 0.9, "unit": "A"}
